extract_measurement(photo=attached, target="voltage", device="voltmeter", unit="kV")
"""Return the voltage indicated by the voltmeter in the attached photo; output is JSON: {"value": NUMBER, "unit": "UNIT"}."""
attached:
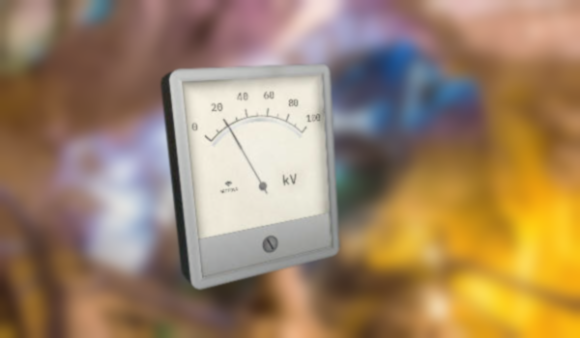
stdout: {"value": 20, "unit": "kV"}
